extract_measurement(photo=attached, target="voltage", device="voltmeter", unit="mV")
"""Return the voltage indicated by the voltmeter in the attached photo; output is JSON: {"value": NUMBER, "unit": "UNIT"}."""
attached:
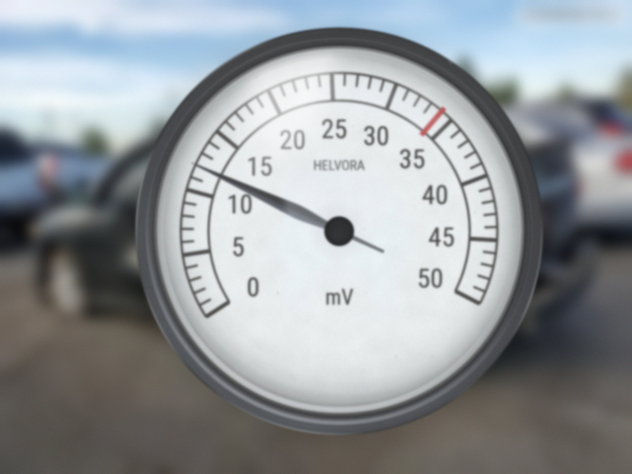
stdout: {"value": 12, "unit": "mV"}
